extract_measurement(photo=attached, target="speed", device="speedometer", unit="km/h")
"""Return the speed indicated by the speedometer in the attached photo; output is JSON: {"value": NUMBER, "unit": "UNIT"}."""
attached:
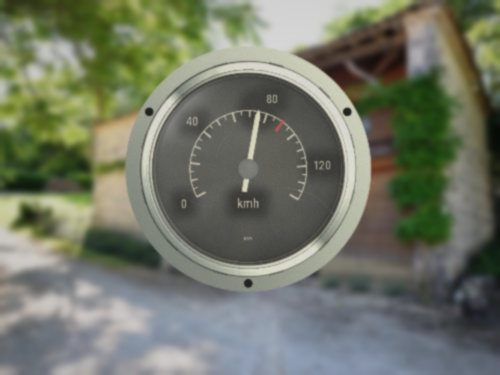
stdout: {"value": 75, "unit": "km/h"}
